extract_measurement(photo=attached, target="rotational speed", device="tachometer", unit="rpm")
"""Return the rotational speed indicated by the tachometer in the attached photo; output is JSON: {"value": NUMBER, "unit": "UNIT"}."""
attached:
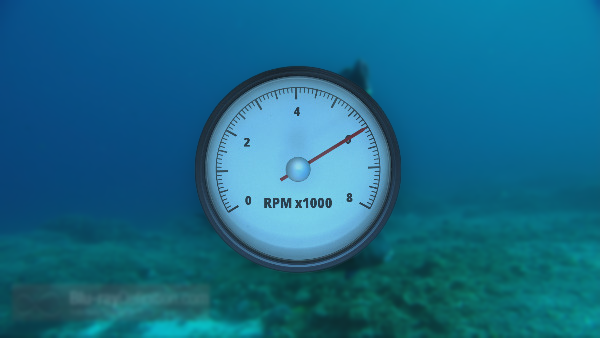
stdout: {"value": 6000, "unit": "rpm"}
